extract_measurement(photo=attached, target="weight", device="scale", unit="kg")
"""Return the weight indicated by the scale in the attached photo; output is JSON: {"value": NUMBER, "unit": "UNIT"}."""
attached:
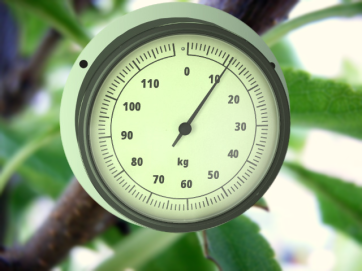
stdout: {"value": 11, "unit": "kg"}
